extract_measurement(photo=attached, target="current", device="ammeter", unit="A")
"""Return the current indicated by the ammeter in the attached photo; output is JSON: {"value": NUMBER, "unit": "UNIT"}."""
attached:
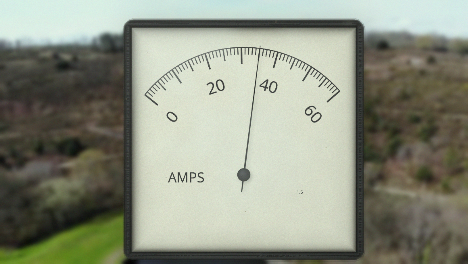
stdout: {"value": 35, "unit": "A"}
